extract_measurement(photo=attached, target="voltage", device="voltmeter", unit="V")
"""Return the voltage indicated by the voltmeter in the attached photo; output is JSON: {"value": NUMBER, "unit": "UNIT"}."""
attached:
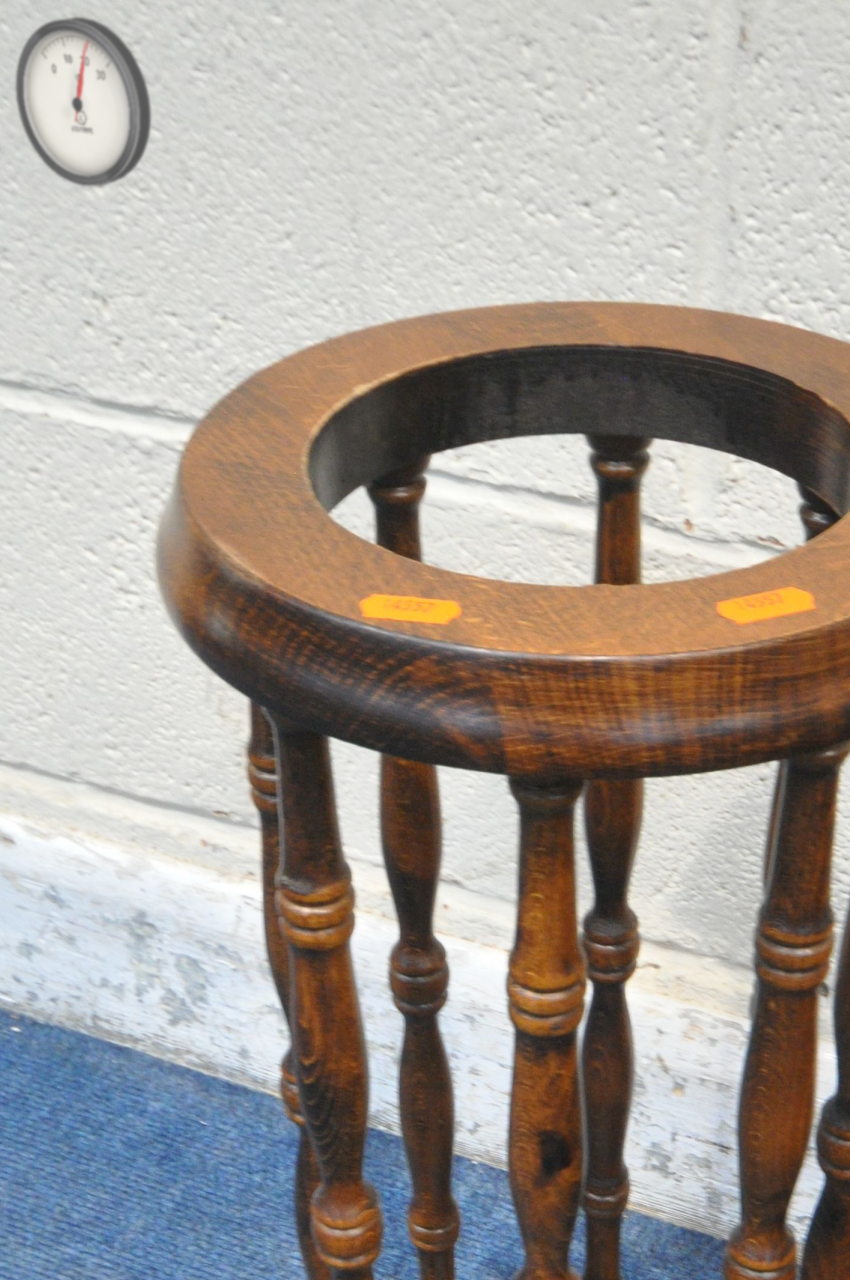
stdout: {"value": 20, "unit": "V"}
